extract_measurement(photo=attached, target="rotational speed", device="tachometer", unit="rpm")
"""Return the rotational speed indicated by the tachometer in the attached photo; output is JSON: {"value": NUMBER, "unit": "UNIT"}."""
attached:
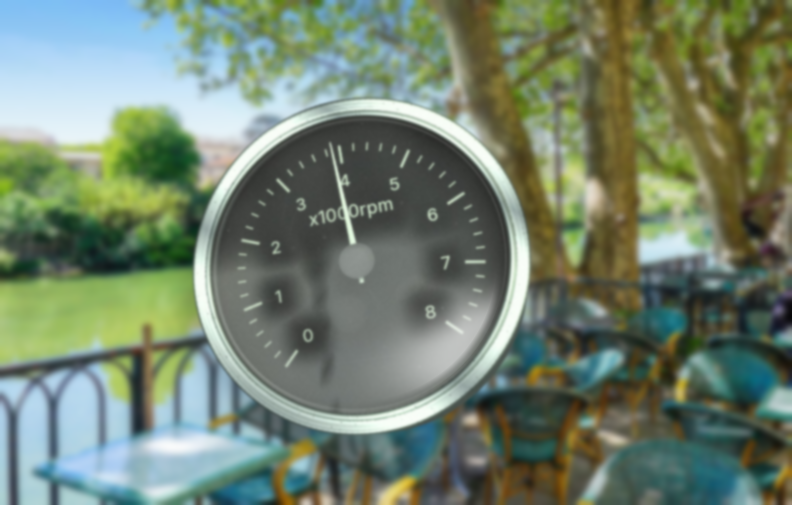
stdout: {"value": 3900, "unit": "rpm"}
